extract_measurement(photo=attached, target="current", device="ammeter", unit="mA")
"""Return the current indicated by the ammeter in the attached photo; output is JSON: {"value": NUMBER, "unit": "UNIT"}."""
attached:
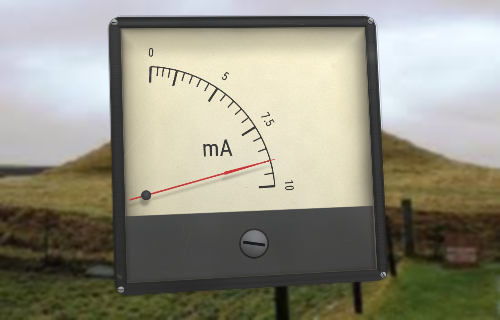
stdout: {"value": 9, "unit": "mA"}
